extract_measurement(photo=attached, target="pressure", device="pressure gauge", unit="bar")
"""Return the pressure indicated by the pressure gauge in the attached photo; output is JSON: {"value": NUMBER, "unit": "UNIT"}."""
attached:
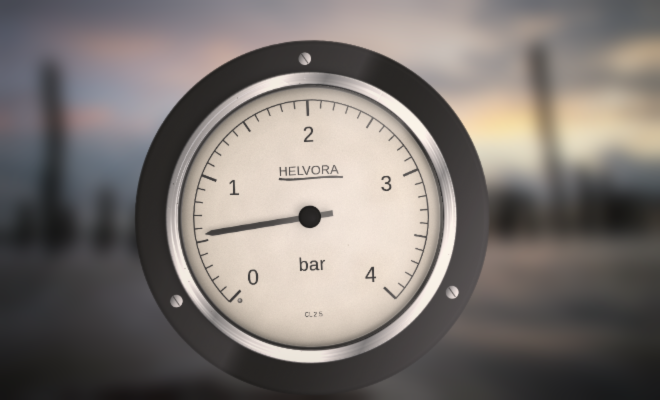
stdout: {"value": 0.55, "unit": "bar"}
